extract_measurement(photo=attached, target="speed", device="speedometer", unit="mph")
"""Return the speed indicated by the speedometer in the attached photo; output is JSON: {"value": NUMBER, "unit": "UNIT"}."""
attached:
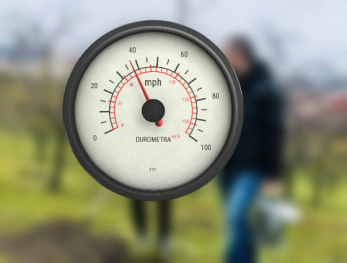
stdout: {"value": 37.5, "unit": "mph"}
